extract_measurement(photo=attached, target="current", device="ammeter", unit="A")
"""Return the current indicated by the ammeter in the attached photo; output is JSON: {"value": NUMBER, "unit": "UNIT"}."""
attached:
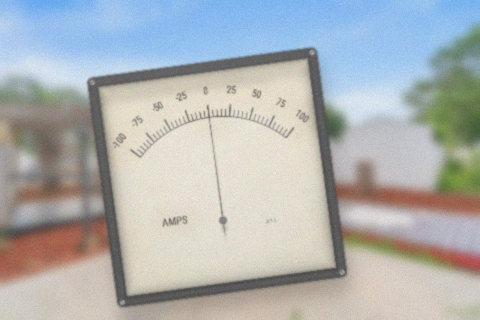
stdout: {"value": 0, "unit": "A"}
